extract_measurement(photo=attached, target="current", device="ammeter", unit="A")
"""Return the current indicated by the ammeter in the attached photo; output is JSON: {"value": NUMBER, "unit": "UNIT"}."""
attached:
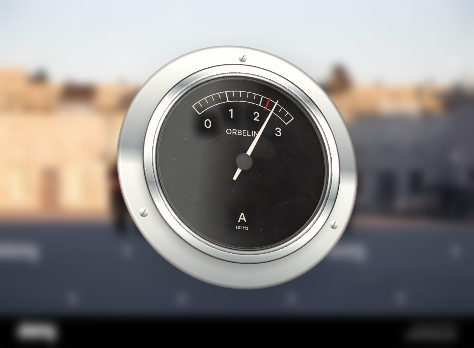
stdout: {"value": 2.4, "unit": "A"}
